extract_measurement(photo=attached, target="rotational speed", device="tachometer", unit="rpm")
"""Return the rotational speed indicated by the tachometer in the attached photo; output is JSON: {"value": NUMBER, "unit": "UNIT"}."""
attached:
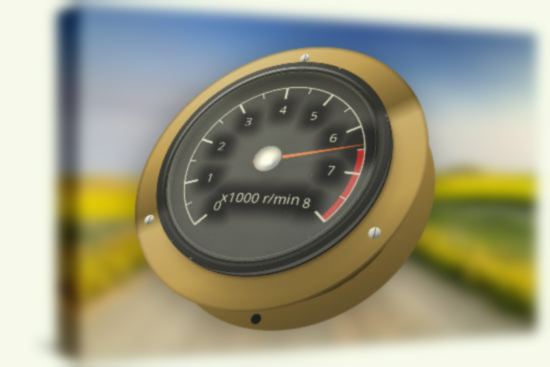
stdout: {"value": 6500, "unit": "rpm"}
